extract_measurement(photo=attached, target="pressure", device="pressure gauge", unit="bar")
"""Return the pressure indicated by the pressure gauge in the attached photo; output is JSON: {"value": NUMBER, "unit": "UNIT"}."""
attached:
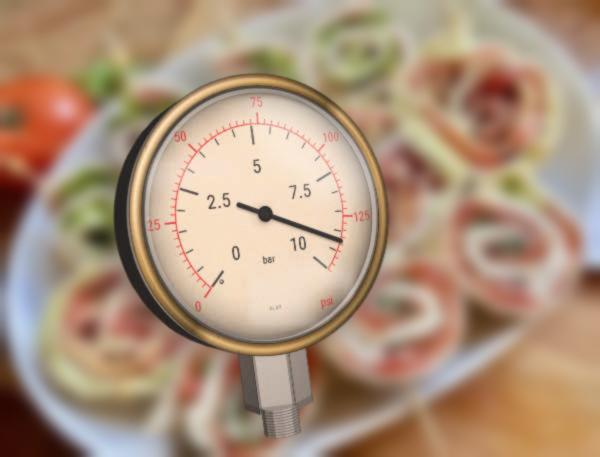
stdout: {"value": 9.25, "unit": "bar"}
